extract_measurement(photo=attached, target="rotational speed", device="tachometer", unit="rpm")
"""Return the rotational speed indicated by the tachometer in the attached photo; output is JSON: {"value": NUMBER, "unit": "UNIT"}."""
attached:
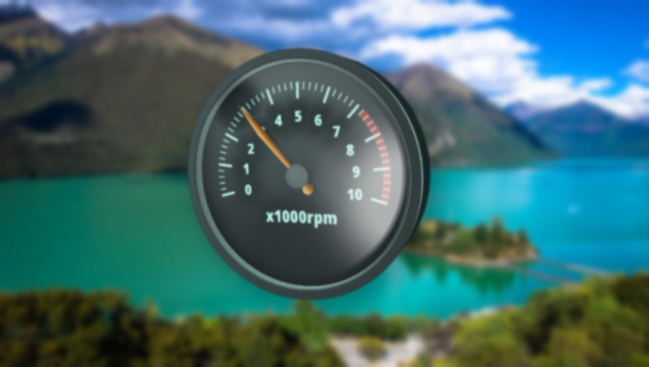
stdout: {"value": 3000, "unit": "rpm"}
